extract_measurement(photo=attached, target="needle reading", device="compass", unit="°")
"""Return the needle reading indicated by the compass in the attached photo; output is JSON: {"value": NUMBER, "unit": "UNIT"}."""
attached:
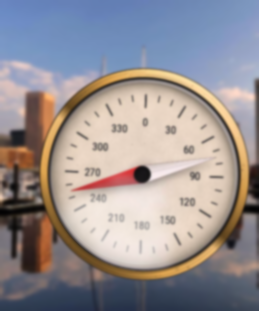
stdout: {"value": 255, "unit": "°"}
